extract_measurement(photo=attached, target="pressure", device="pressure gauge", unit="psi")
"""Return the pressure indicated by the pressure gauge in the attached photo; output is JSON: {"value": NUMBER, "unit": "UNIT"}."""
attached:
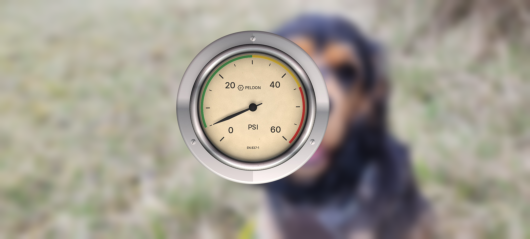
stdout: {"value": 5, "unit": "psi"}
